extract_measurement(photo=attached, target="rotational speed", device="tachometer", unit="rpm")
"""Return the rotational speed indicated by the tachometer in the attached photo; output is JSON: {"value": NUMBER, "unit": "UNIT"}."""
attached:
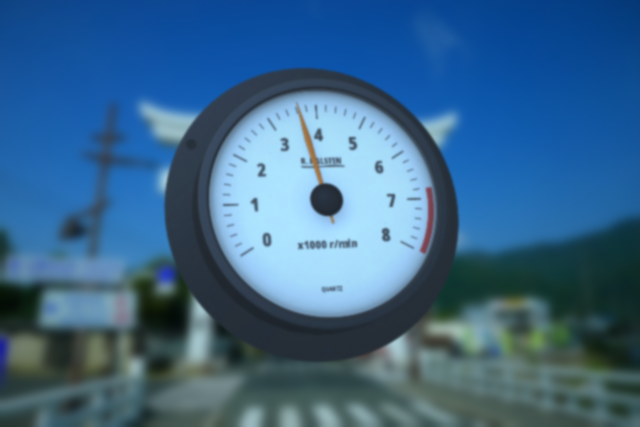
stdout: {"value": 3600, "unit": "rpm"}
